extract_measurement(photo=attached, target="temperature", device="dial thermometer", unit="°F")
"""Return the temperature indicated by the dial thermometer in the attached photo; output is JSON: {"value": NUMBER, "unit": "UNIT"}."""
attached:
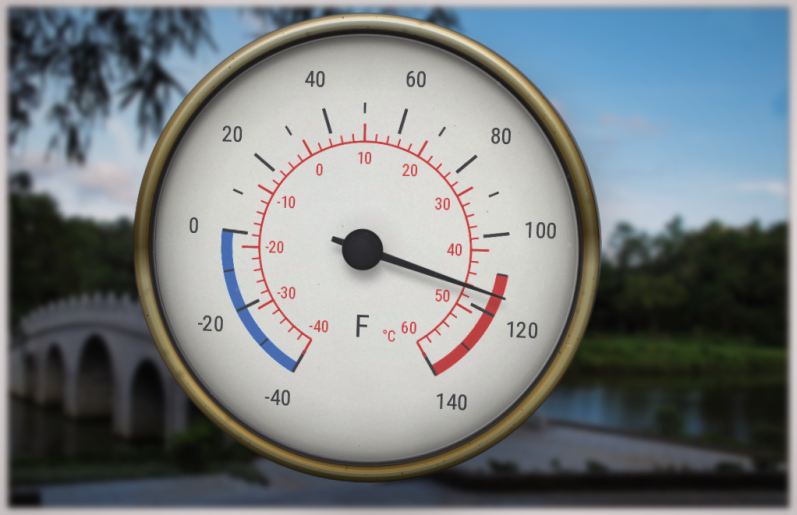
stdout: {"value": 115, "unit": "°F"}
